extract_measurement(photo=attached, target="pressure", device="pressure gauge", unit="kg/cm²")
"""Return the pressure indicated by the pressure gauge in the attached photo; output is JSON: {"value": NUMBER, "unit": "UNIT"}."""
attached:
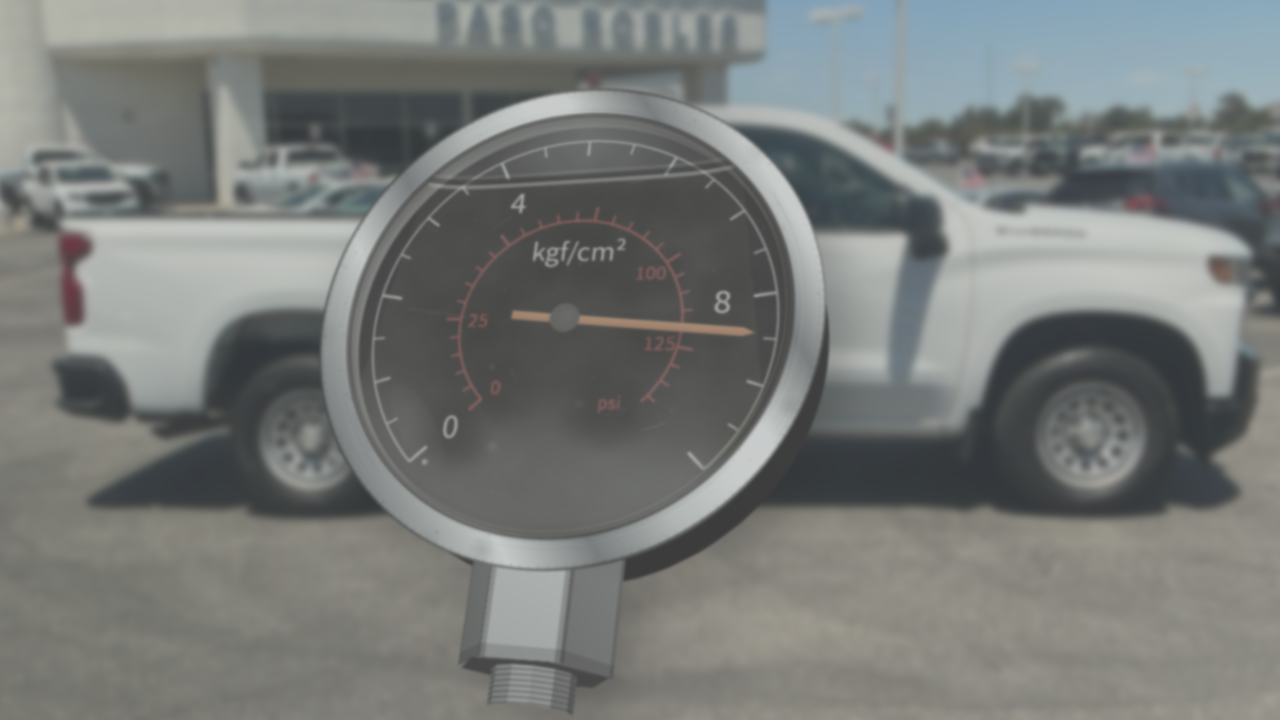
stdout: {"value": 8.5, "unit": "kg/cm²"}
